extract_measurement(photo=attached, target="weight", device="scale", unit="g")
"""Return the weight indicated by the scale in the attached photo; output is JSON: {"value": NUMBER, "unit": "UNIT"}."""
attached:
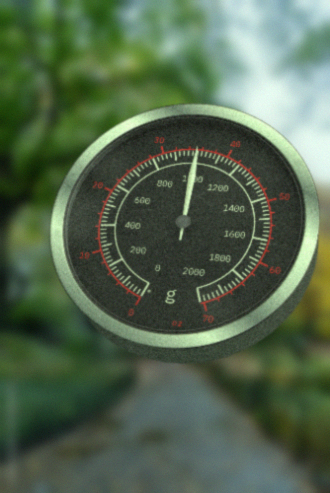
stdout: {"value": 1000, "unit": "g"}
